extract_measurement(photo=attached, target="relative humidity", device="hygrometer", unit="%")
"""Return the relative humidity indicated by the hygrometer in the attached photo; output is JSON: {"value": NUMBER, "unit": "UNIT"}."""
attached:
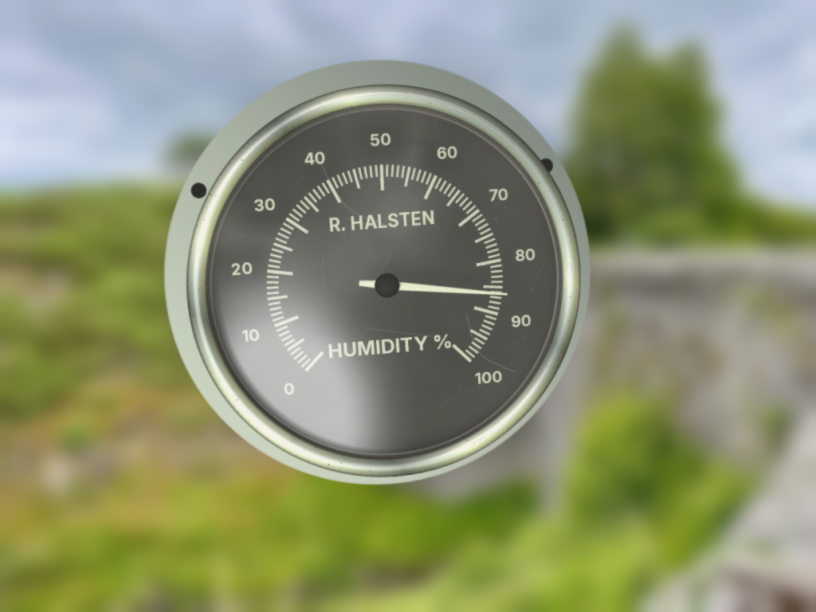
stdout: {"value": 86, "unit": "%"}
